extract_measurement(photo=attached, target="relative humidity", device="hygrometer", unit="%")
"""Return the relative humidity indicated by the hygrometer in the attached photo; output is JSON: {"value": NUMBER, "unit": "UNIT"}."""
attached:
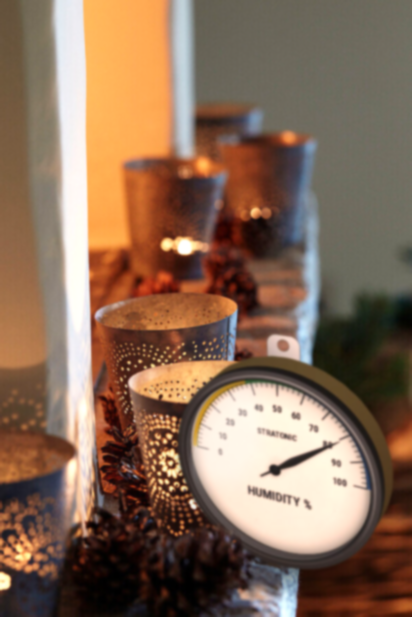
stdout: {"value": 80, "unit": "%"}
